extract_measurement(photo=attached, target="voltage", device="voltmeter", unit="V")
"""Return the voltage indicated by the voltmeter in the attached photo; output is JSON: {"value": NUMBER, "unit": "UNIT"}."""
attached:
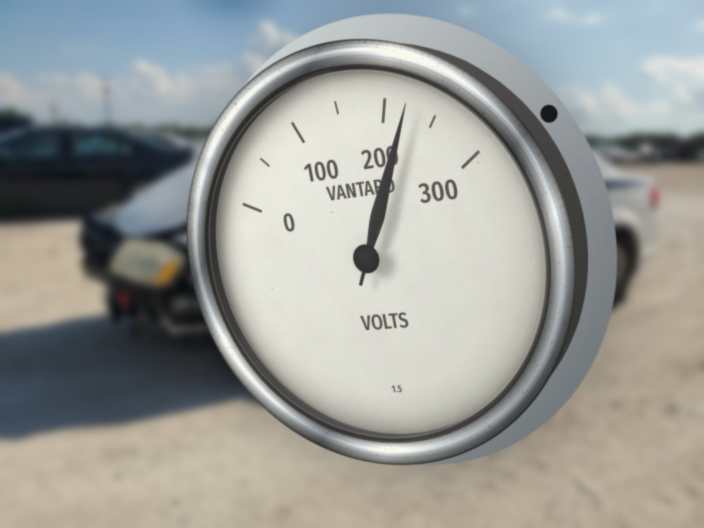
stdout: {"value": 225, "unit": "V"}
